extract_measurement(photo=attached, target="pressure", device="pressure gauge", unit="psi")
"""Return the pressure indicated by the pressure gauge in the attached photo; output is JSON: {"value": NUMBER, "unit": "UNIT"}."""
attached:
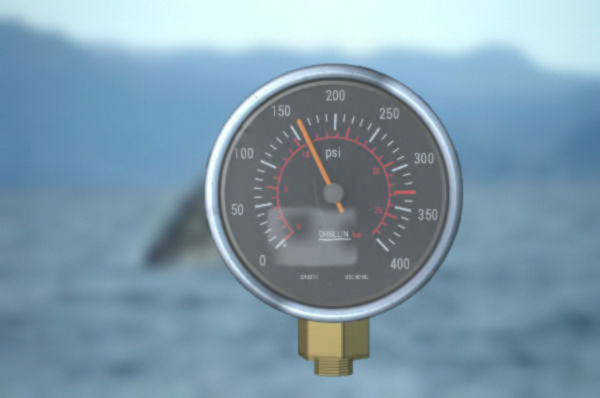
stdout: {"value": 160, "unit": "psi"}
